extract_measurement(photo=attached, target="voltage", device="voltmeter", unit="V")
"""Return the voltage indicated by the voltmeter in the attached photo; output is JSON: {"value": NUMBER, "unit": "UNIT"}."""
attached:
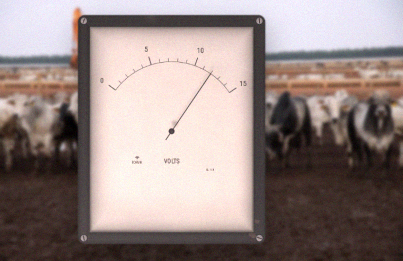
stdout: {"value": 12, "unit": "V"}
